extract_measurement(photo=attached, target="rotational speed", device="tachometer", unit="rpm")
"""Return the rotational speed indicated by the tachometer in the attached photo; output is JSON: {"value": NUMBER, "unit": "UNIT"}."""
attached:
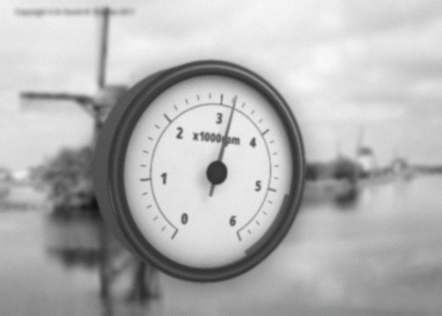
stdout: {"value": 3200, "unit": "rpm"}
